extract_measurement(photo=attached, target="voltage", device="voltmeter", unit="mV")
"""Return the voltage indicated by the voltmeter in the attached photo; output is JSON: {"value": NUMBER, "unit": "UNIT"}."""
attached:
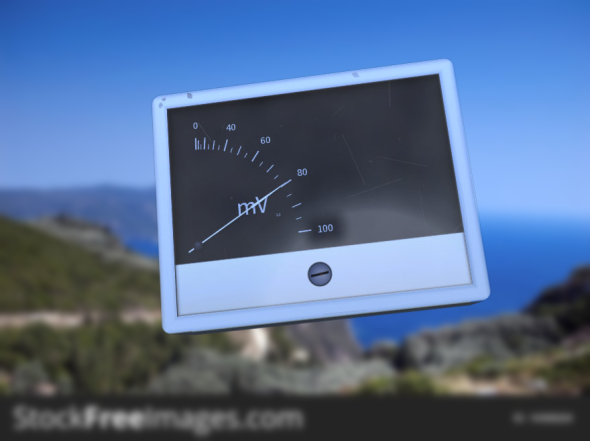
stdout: {"value": 80, "unit": "mV"}
